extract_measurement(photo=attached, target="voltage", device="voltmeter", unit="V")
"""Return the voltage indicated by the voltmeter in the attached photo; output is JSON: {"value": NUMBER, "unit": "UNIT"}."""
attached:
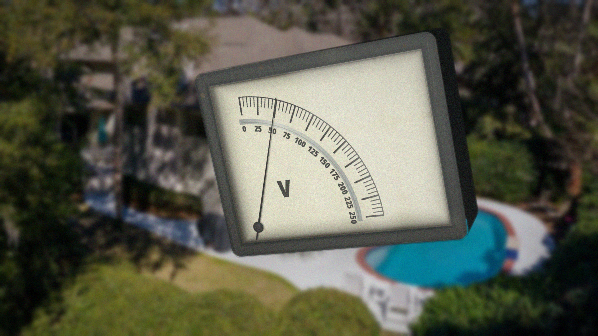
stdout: {"value": 50, "unit": "V"}
